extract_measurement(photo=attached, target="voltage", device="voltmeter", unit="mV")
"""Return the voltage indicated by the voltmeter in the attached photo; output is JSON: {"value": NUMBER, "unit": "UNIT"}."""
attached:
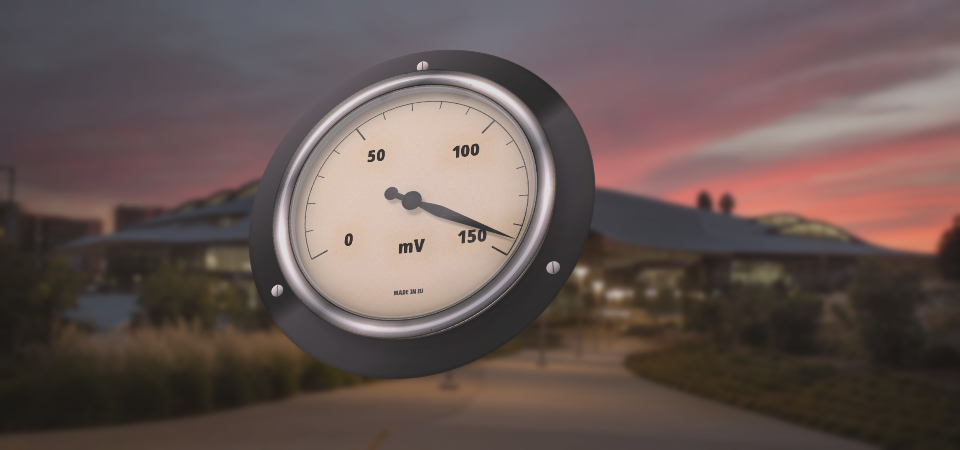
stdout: {"value": 145, "unit": "mV"}
